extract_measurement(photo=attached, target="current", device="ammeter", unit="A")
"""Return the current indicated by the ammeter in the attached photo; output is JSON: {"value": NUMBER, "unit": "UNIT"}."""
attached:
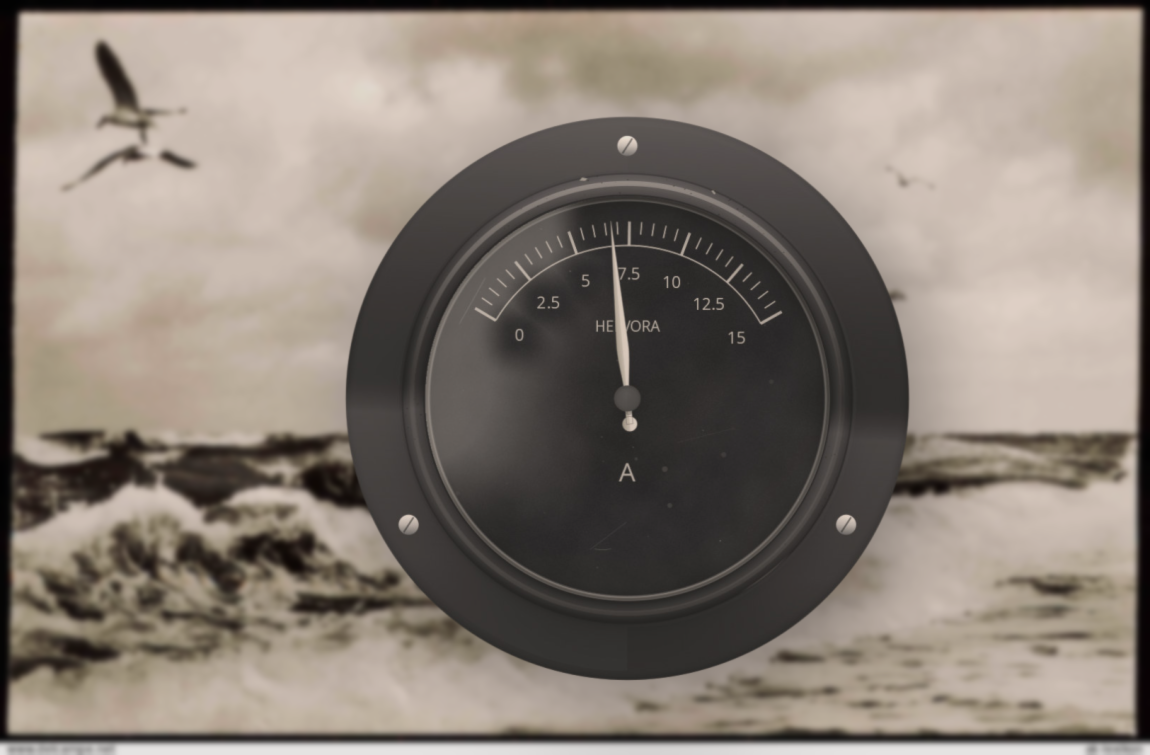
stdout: {"value": 6.75, "unit": "A"}
